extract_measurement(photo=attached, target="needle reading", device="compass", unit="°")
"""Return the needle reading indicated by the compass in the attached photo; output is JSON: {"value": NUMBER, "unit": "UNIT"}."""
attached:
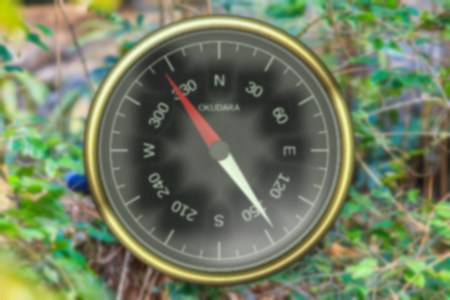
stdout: {"value": 325, "unit": "°"}
